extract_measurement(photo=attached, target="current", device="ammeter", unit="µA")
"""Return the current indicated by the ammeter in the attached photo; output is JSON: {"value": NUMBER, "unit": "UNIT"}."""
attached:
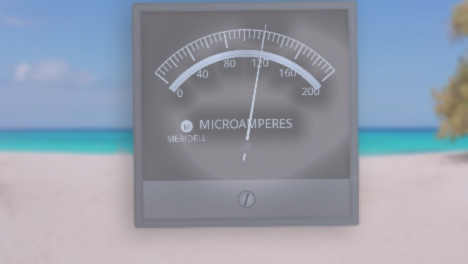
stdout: {"value": 120, "unit": "µA"}
